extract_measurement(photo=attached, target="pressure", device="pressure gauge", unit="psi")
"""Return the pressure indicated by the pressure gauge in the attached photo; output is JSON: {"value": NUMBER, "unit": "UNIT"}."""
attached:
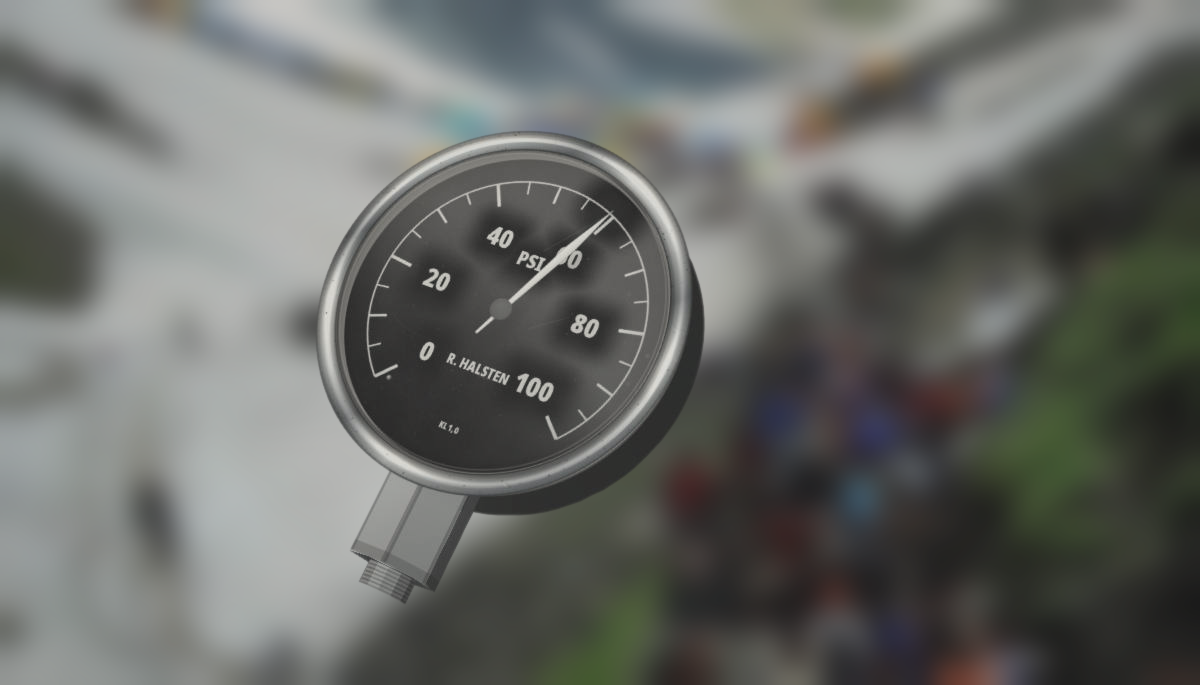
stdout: {"value": 60, "unit": "psi"}
